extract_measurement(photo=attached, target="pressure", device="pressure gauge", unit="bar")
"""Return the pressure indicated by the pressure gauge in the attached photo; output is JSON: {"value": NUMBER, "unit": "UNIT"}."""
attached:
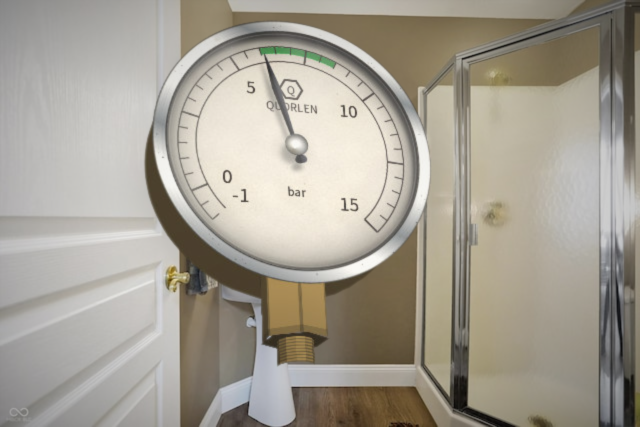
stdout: {"value": 6, "unit": "bar"}
